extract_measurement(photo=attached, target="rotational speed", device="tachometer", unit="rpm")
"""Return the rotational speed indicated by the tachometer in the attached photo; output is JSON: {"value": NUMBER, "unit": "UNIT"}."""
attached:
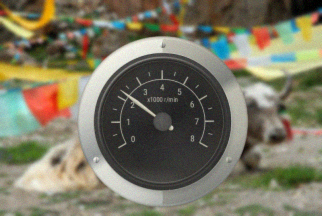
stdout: {"value": 2250, "unit": "rpm"}
